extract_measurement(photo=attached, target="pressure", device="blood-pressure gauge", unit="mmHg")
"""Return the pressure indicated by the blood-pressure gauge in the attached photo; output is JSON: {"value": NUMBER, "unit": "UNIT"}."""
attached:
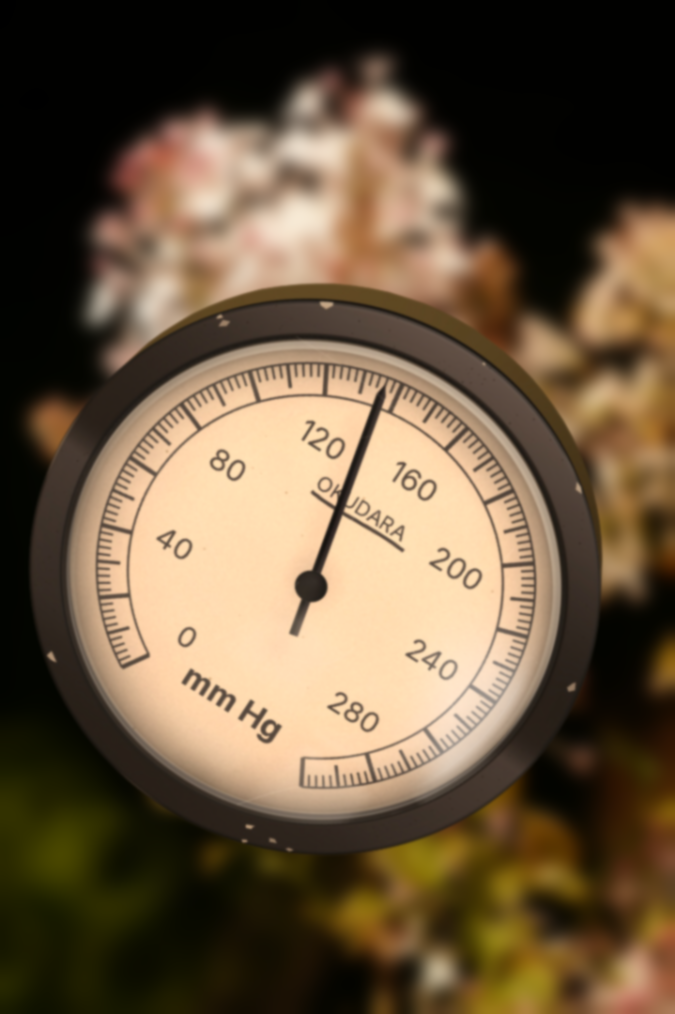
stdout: {"value": 136, "unit": "mmHg"}
